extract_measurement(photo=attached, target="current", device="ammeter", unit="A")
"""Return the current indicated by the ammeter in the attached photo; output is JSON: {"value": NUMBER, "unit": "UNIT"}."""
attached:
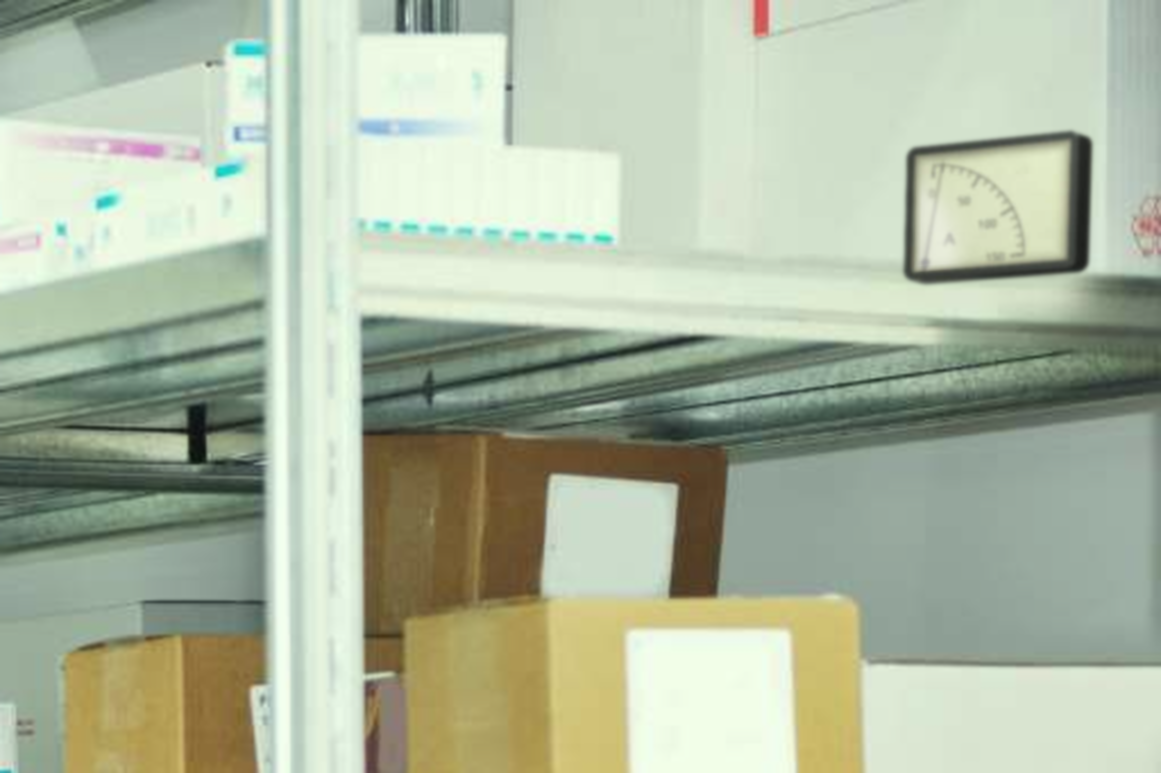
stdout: {"value": 10, "unit": "A"}
